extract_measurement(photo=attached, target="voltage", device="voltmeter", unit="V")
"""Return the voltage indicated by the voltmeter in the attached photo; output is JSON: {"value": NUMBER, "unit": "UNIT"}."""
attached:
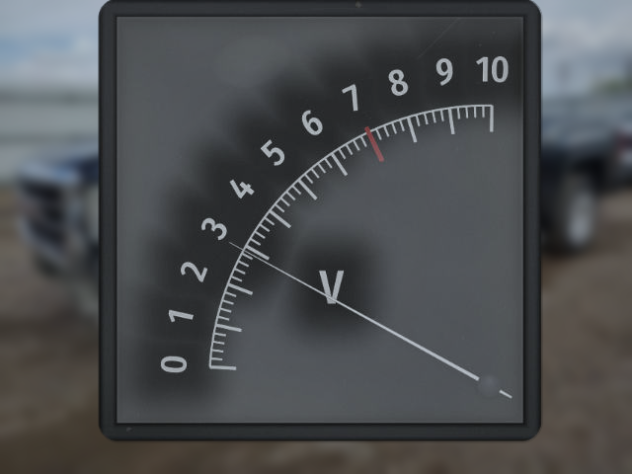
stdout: {"value": 2.9, "unit": "V"}
